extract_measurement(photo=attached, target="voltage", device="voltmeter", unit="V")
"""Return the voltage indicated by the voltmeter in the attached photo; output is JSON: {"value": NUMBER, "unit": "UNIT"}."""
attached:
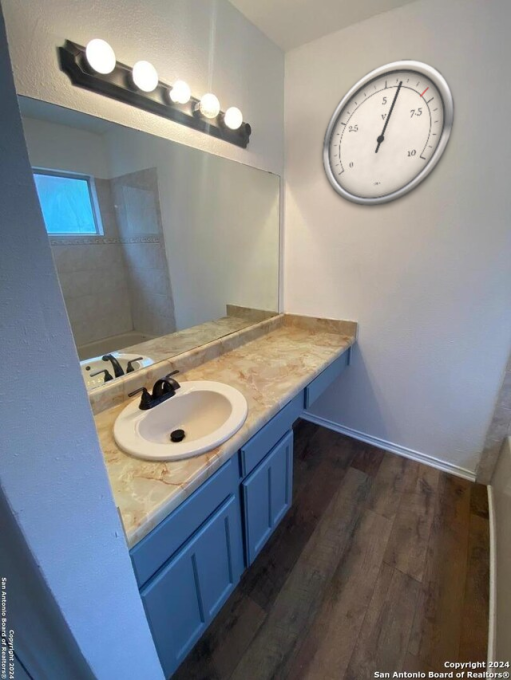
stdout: {"value": 5.75, "unit": "V"}
